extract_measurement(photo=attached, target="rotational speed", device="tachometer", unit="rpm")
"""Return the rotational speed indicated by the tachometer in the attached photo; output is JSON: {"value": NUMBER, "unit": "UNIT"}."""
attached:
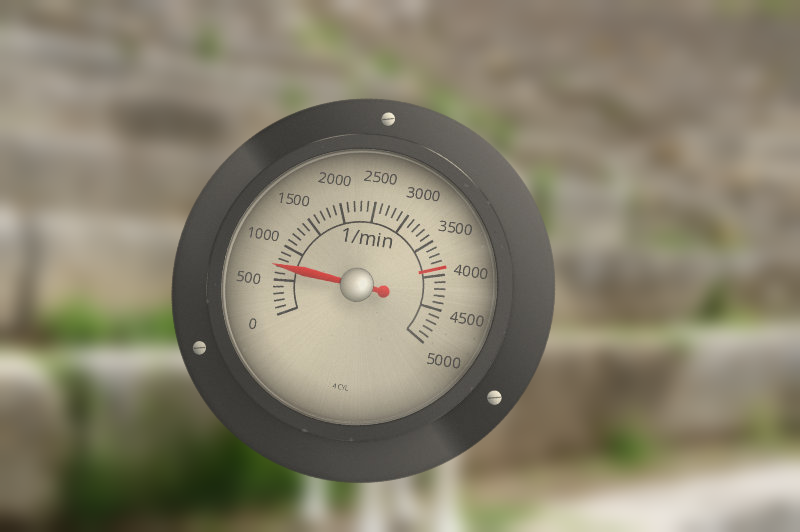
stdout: {"value": 700, "unit": "rpm"}
